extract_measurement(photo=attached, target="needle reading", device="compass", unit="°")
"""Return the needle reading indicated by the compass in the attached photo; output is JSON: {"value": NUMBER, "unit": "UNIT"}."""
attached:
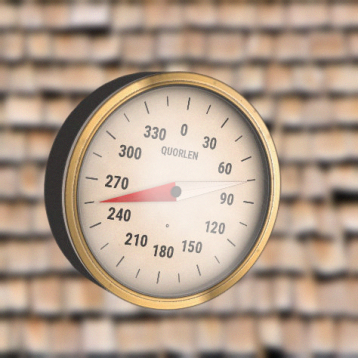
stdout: {"value": 255, "unit": "°"}
